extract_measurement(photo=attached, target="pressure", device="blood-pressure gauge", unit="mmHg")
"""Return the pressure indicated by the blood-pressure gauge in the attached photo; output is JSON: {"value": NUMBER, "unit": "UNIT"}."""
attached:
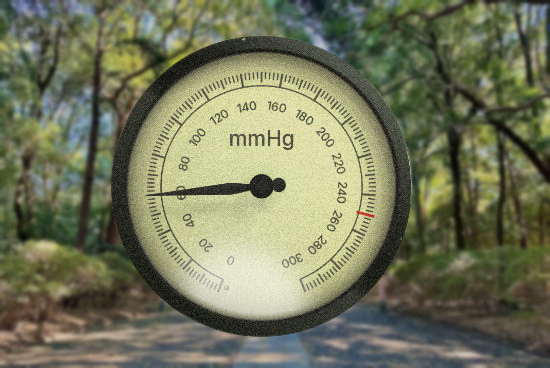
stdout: {"value": 60, "unit": "mmHg"}
